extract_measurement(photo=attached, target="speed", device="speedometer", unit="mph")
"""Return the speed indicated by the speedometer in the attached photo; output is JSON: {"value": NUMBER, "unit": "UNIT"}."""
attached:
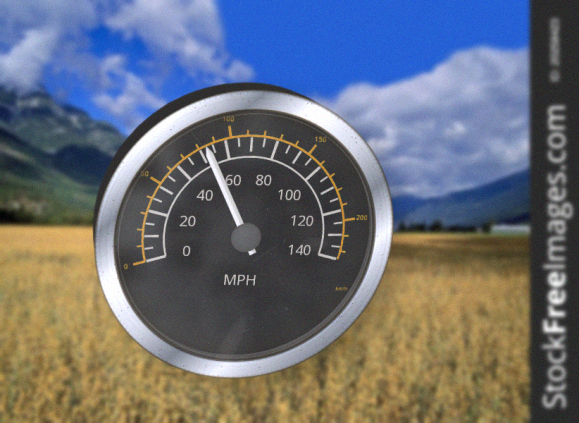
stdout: {"value": 52.5, "unit": "mph"}
